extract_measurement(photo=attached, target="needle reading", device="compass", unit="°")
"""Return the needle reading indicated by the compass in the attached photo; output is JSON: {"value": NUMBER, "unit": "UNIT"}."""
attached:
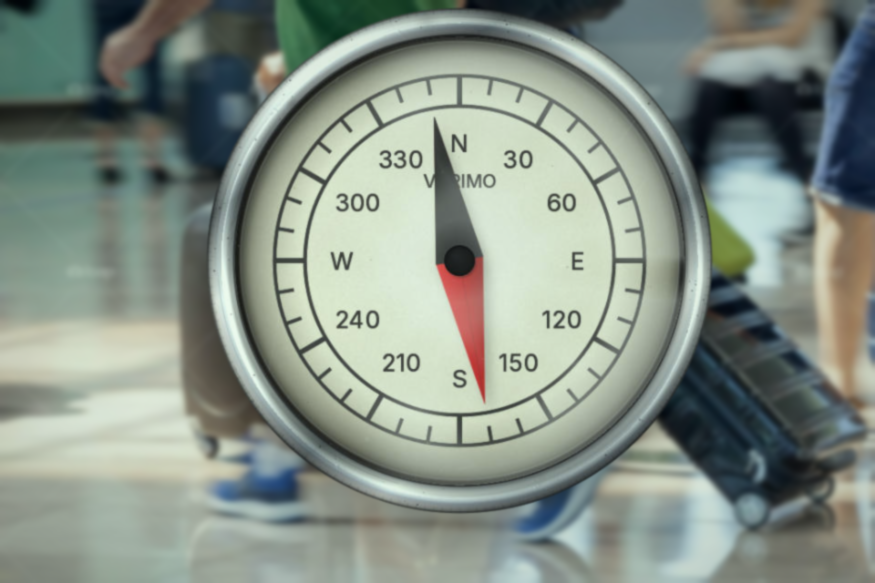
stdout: {"value": 170, "unit": "°"}
